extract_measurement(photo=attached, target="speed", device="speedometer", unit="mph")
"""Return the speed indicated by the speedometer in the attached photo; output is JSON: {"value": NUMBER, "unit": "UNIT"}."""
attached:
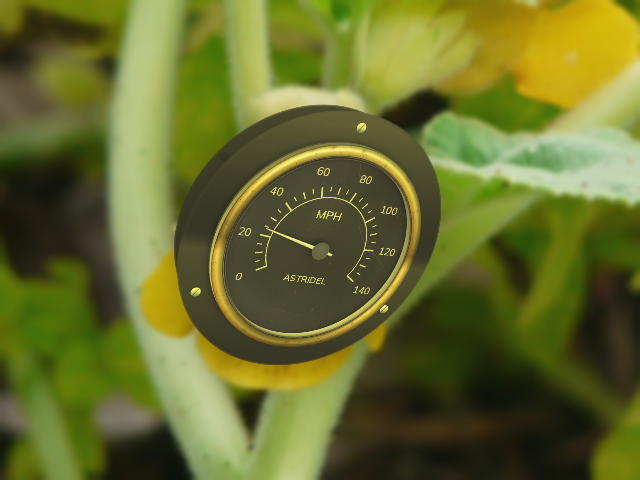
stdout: {"value": 25, "unit": "mph"}
